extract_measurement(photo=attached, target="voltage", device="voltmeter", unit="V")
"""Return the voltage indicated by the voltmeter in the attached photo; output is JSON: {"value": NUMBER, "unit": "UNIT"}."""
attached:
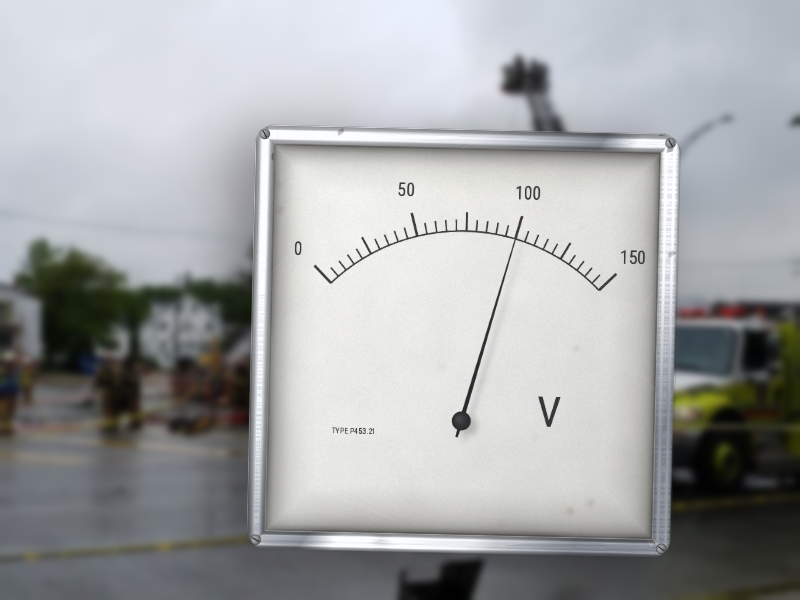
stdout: {"value": 100, "unit": "V"}
